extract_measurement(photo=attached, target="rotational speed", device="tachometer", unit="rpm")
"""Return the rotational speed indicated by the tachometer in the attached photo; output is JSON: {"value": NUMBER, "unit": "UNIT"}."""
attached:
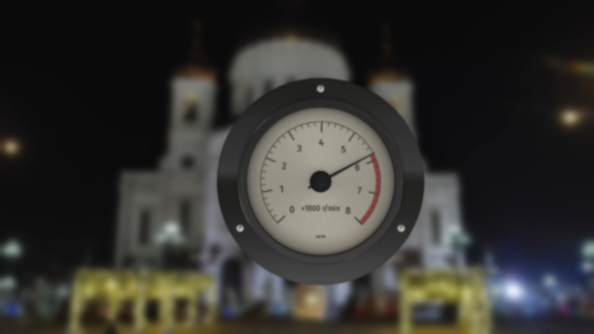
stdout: {"value": 5800, "unit": "rpm"}
